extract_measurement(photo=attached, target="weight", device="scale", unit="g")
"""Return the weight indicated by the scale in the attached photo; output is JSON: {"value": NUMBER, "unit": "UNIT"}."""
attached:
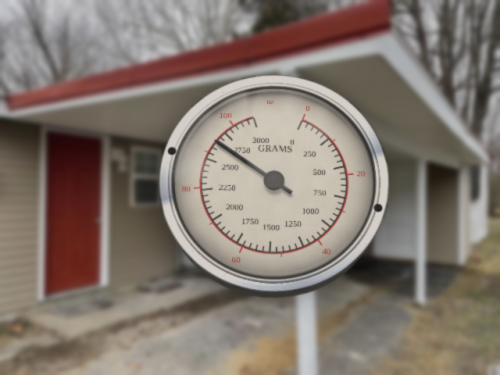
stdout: {"value": 2650, "unit": "g"}
